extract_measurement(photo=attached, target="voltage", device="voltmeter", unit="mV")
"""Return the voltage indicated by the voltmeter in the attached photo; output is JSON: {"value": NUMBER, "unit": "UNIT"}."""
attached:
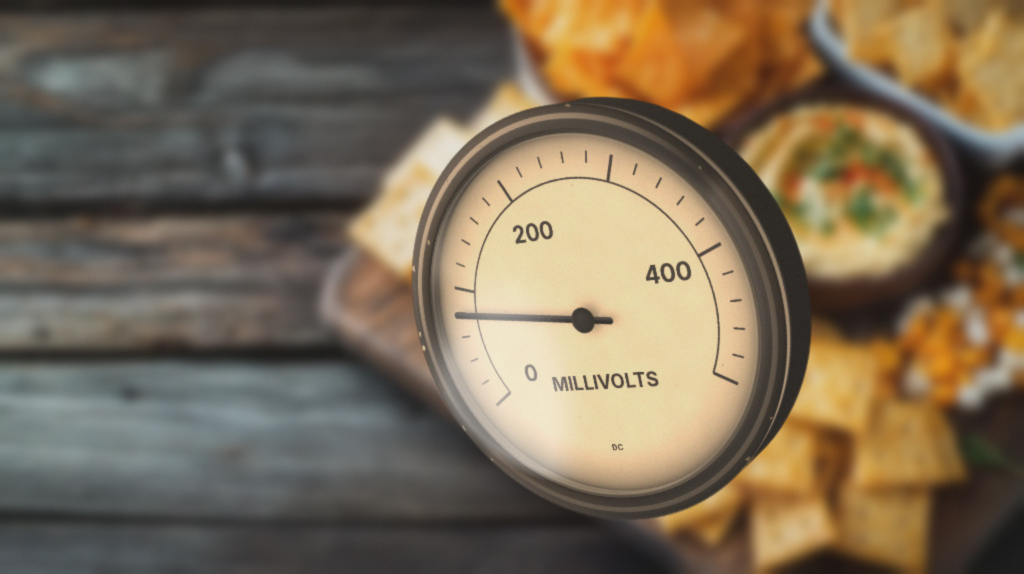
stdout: {"value": 80, "unit": "mV"}
